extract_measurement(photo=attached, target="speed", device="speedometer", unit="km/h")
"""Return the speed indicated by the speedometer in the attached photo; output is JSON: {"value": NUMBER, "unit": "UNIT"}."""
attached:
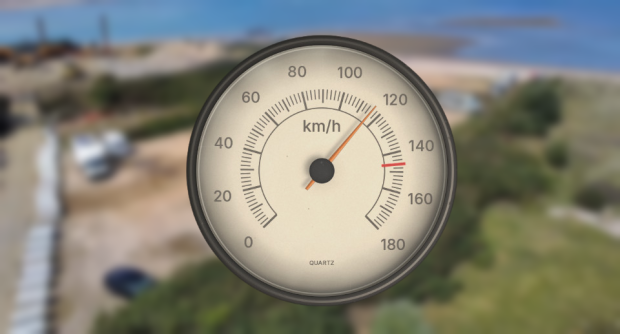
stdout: {"value": 116, "unit": "km/h"}
